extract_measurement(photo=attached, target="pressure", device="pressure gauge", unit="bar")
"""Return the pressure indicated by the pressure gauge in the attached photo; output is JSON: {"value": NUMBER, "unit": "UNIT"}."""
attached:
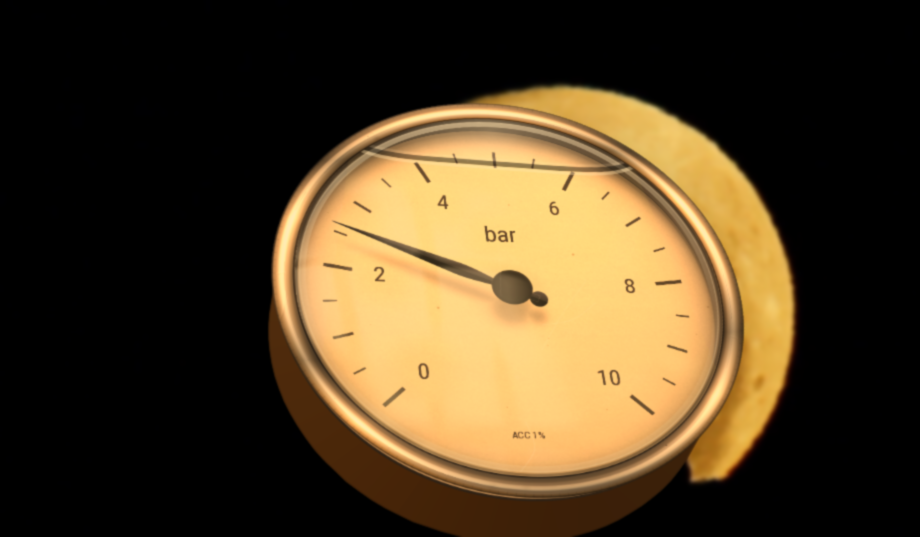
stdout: {"value": 2.5, "unit": "bar"}
